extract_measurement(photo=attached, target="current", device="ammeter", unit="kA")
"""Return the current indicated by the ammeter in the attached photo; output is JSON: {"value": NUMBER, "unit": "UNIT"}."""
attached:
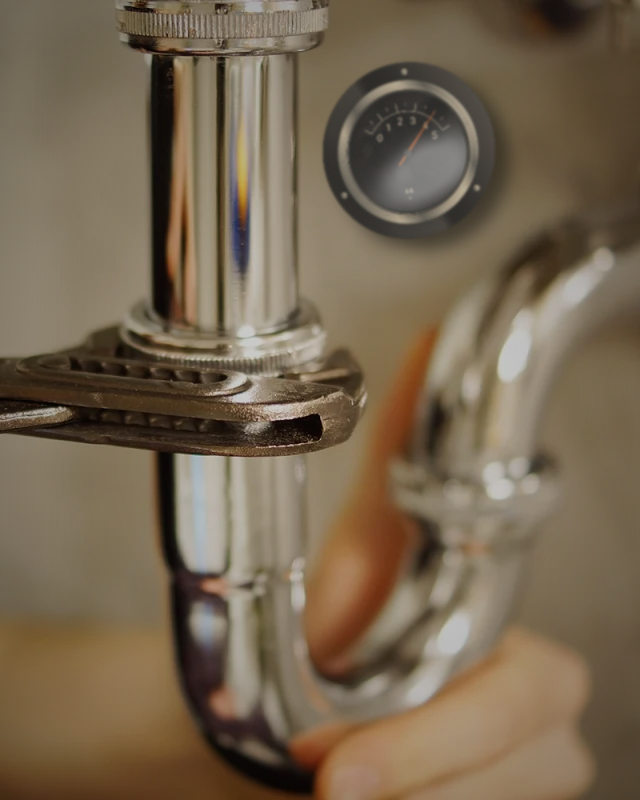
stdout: {"value": 4, "unit": "kA"}
